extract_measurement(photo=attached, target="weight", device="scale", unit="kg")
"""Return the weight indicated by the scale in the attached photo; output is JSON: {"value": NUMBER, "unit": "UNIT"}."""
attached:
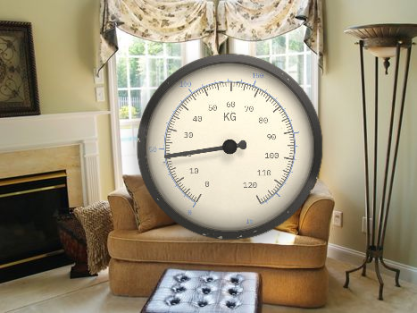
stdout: {"value": 20, "unit": "kg"}
